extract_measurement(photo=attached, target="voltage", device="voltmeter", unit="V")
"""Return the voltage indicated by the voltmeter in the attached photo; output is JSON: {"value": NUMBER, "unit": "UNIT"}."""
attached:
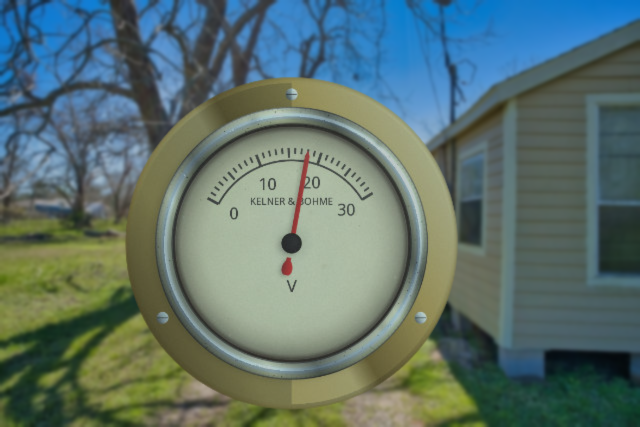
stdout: {"value": 18, "unit": "V"}
